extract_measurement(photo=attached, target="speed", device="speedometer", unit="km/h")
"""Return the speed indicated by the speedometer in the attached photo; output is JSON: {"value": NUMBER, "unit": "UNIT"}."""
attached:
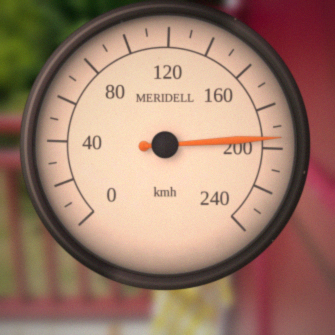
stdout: {"value": 195, "unit": "km/h"}
